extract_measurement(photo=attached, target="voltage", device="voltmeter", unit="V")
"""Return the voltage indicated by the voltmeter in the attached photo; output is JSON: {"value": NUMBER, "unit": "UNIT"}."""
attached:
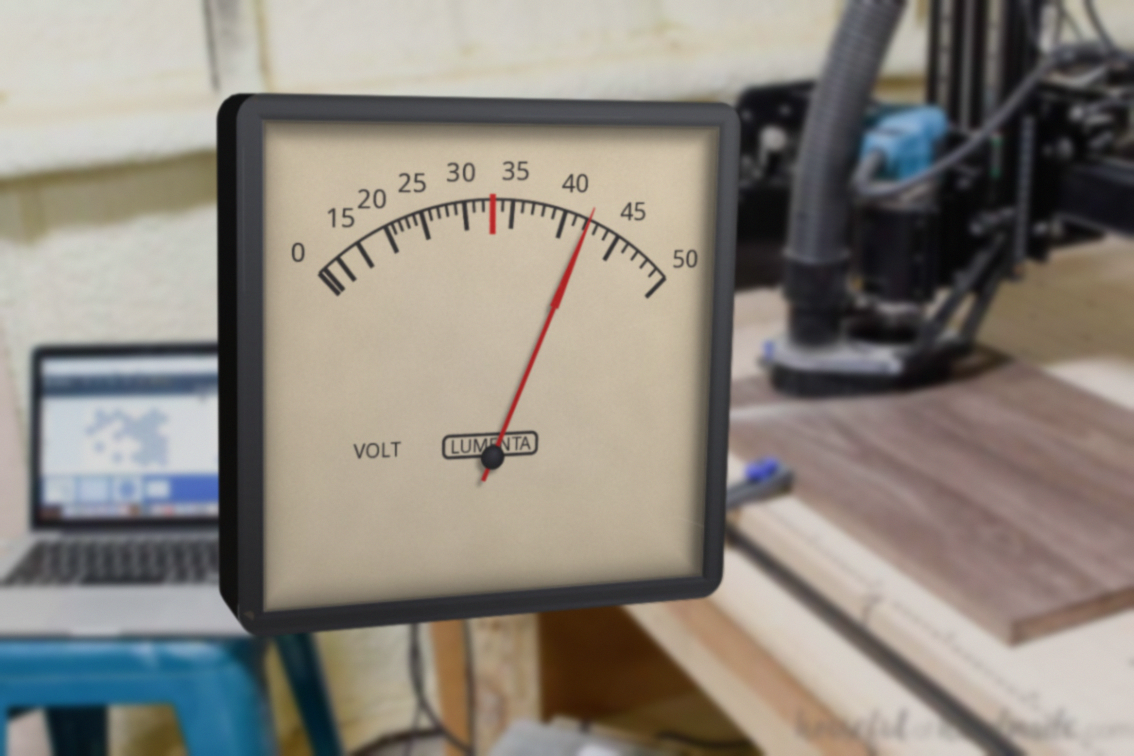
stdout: {"value": 42, "unit": "V"}
